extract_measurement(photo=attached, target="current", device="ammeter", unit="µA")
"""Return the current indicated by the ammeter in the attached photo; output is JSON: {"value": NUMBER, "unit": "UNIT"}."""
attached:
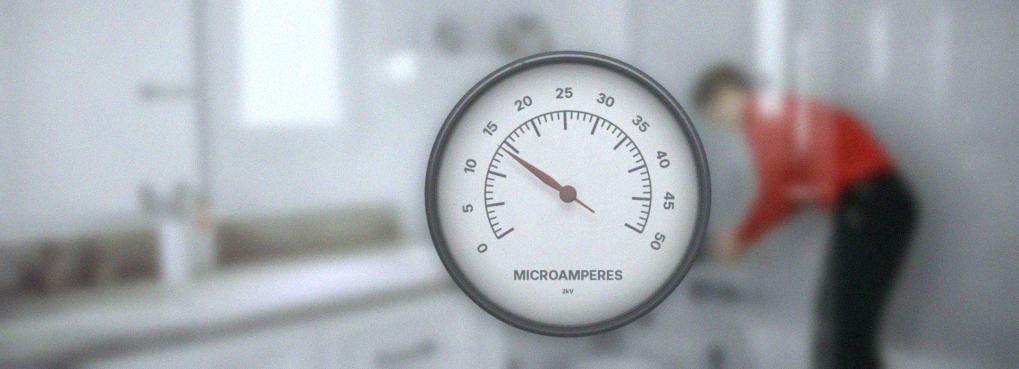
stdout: {"value": 14, "unit": "µA"}
